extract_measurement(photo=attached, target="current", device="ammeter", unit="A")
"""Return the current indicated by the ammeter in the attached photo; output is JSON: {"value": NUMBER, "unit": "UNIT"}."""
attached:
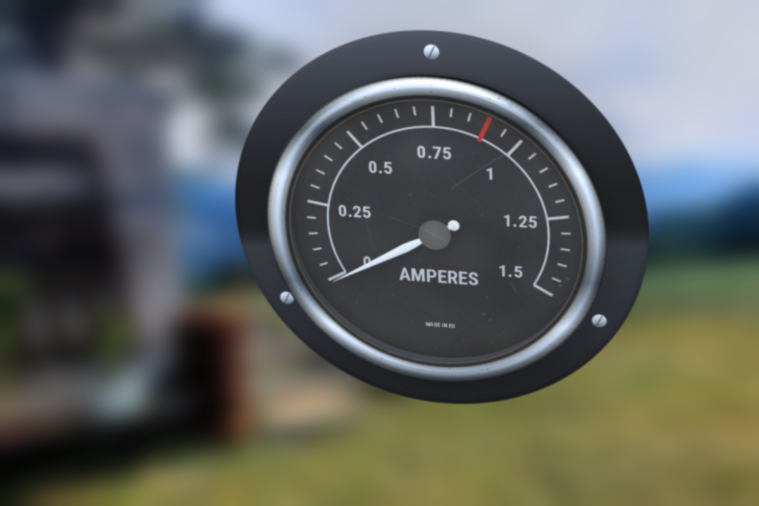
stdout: {"value": 0, "unit": "A"}
